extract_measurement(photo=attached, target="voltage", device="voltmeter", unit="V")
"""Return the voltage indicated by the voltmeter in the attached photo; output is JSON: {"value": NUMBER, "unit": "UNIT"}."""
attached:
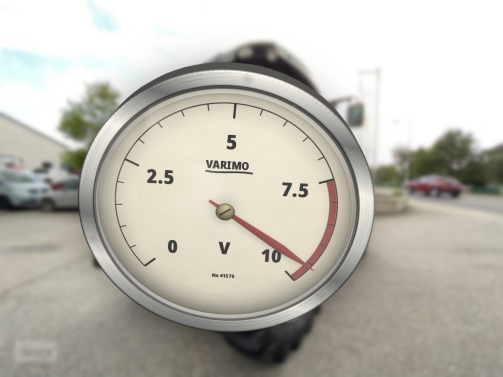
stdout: {"value": 9.5, "unit": "V"}
